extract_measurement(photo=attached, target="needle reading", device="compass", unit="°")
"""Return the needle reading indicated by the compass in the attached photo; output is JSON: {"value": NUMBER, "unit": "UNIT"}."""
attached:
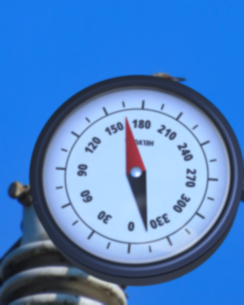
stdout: {"value": 165, "unit": "°"}
